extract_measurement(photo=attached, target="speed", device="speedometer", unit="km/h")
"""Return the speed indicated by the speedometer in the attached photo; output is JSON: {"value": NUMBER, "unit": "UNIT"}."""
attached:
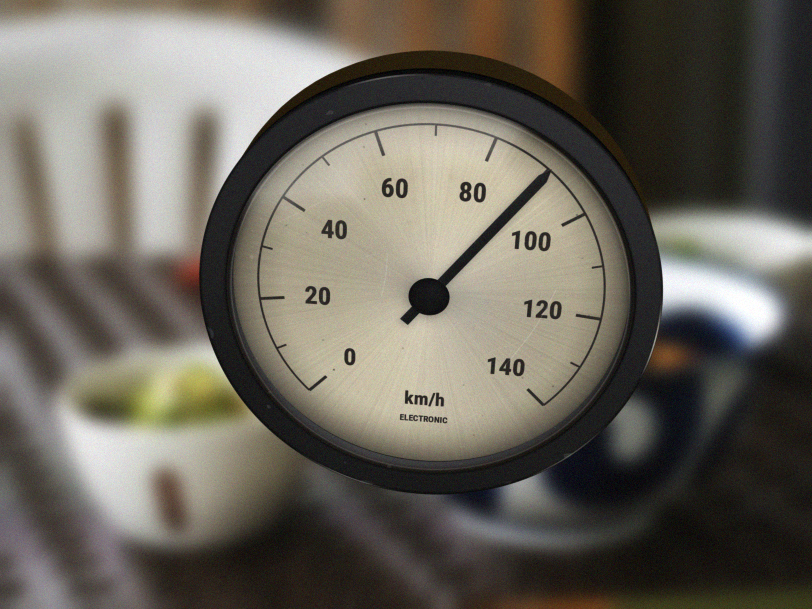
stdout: {"value": 90, "unit": "km/h"}
